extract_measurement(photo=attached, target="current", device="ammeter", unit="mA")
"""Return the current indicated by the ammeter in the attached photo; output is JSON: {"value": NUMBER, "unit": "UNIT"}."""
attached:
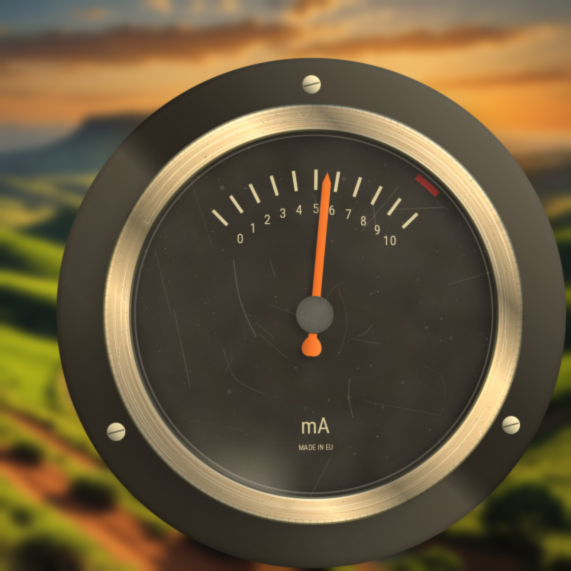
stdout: {"value": 5.5, "unit": "mA"}
